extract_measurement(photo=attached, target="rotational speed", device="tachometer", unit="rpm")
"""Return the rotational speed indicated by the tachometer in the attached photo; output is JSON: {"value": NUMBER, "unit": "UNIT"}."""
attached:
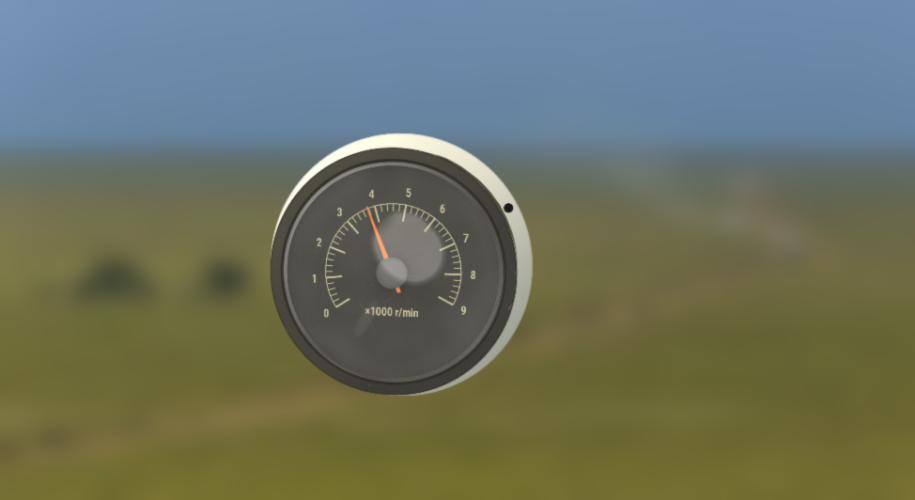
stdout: {"value": 3800, "unit": "rpm"}
